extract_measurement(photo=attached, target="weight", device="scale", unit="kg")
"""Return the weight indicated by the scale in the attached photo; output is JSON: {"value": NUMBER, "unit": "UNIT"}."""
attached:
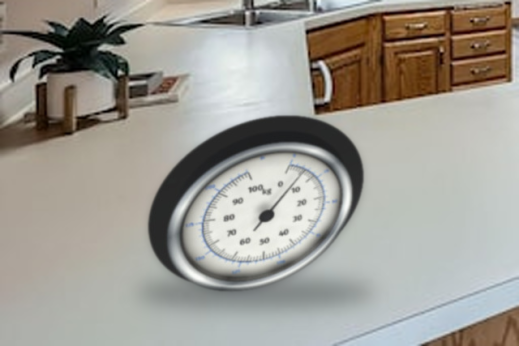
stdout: {"value": 5, "unit": "kg"}
